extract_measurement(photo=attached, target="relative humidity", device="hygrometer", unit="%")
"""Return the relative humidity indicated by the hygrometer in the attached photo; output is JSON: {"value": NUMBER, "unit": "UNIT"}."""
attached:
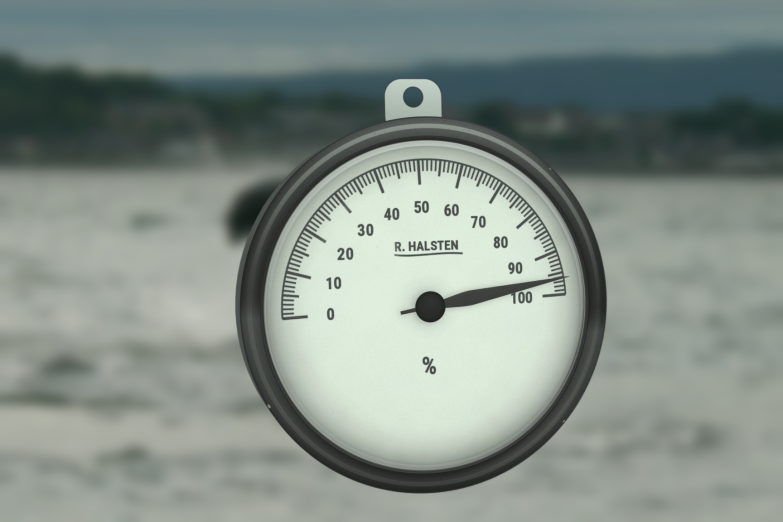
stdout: {"value": 96, "unit": "%"}
